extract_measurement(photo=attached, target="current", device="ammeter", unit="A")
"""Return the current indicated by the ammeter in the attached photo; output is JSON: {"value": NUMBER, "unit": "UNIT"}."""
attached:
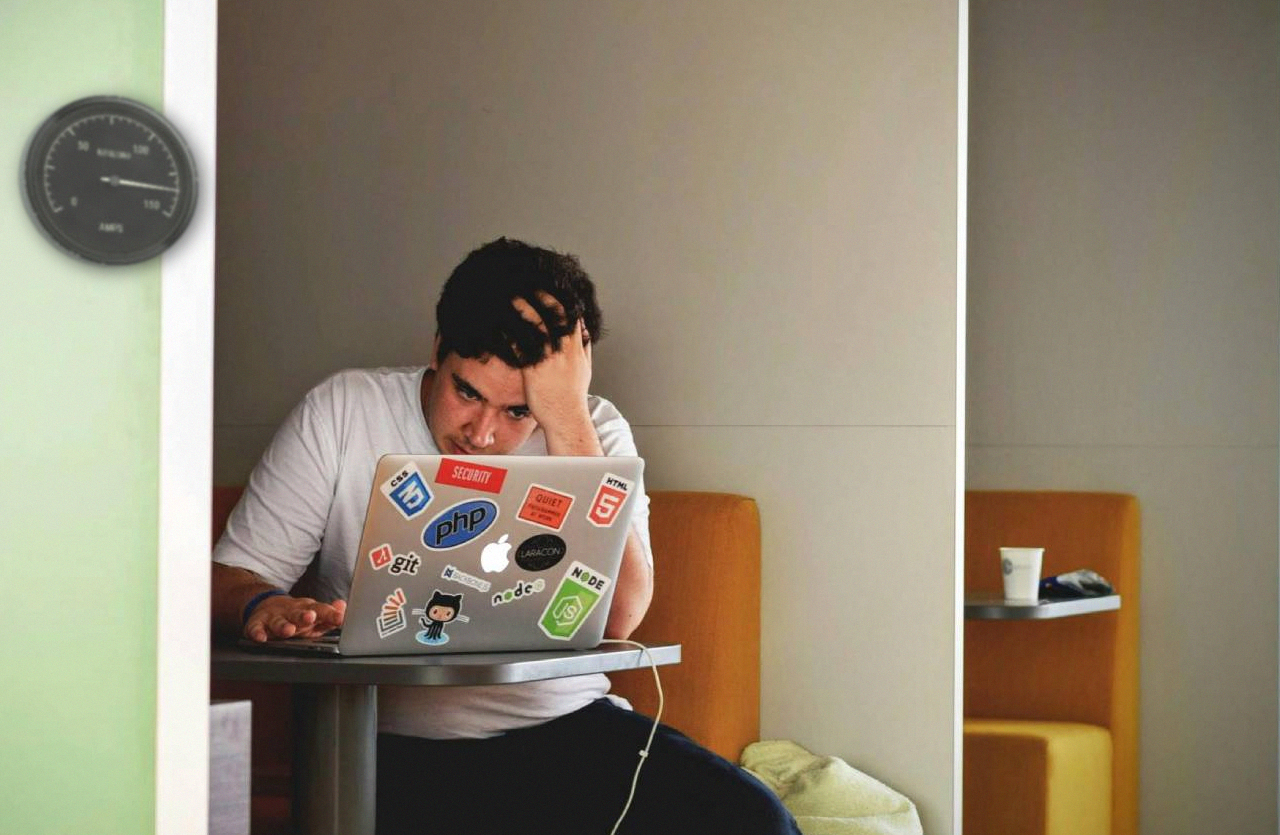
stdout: {"value": 135, "unit": "A"}
